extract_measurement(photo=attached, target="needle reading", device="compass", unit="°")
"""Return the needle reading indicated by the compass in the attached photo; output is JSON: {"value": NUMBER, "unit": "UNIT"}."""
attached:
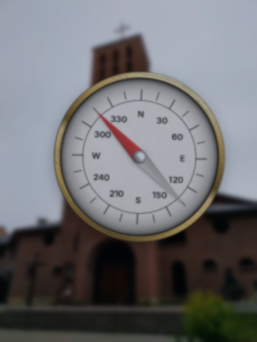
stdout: {"value": 315, "unit": "°"}
